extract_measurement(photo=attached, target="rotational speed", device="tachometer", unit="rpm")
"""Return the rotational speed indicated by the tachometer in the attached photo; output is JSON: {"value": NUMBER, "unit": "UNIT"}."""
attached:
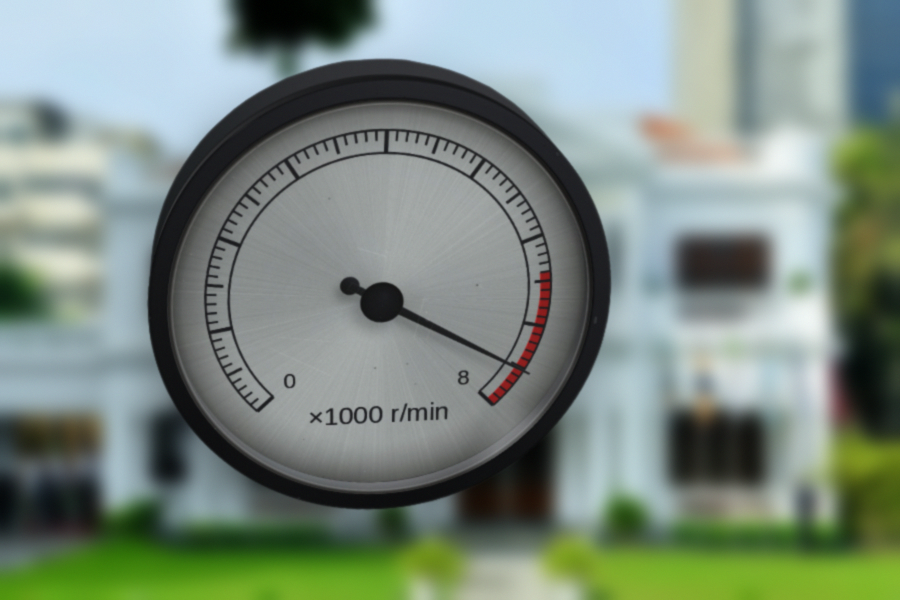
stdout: {"value": 7500, "unit": "rpm"}
